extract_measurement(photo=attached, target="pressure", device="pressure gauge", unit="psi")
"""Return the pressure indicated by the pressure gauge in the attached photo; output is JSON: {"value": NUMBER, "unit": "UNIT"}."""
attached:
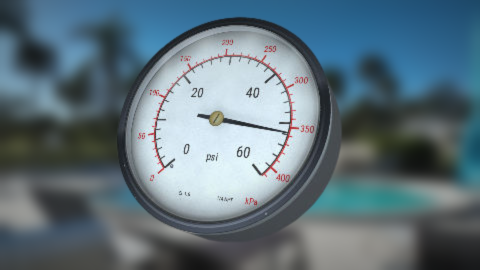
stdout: {"value": 52, "unit": "psi"}
